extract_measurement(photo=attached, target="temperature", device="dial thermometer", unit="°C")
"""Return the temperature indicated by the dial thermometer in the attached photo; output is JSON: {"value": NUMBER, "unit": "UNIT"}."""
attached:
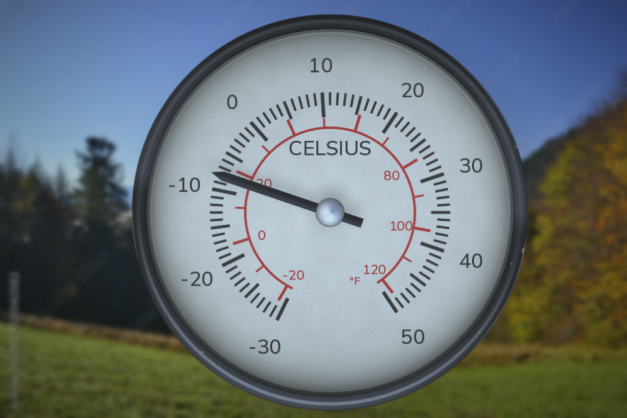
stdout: {"value": -8, "unit": "°C"}
